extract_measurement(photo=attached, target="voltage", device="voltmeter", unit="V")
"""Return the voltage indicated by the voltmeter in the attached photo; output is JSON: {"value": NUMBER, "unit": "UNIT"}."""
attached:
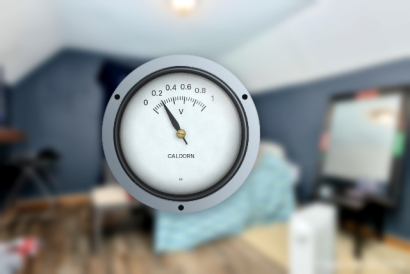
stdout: {"value": 0.2, "unit": "V"}
